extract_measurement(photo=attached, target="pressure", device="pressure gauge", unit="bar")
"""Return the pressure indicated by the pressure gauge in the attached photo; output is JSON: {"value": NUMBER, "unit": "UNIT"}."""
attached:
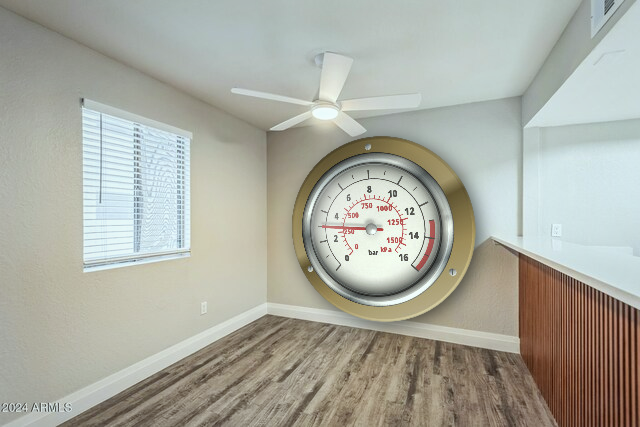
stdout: {"value": 3, "unit": "bar"}
